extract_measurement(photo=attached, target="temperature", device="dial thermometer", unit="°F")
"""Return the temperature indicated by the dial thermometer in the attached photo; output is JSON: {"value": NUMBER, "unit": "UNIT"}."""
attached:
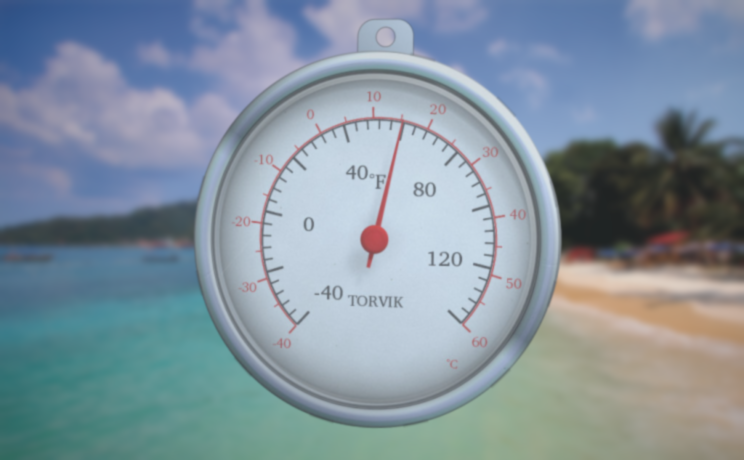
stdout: {"value": 60, "unit": "°F"}
